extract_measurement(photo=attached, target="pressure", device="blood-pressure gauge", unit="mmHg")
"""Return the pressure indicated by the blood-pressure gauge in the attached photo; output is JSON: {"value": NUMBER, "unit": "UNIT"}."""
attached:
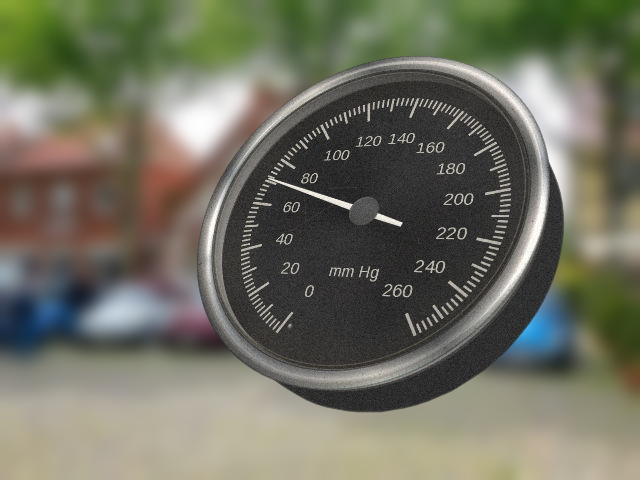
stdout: {"value": 70, "unit": "mmHg"}
